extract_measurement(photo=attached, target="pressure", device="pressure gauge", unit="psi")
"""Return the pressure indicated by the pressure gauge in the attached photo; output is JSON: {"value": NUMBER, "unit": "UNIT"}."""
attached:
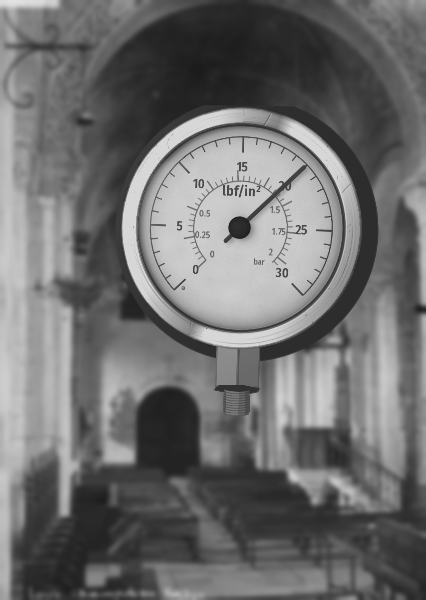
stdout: {"value": 20, "unit": "psi"}
